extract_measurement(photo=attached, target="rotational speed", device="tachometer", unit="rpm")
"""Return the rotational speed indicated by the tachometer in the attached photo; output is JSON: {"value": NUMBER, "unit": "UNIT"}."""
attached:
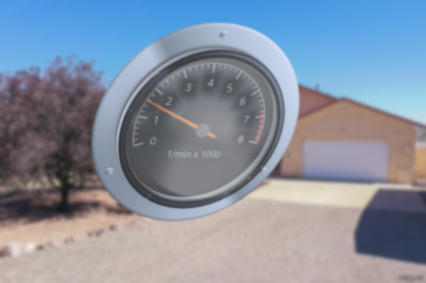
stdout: {"value": 1600, "unit": "rpm"}
